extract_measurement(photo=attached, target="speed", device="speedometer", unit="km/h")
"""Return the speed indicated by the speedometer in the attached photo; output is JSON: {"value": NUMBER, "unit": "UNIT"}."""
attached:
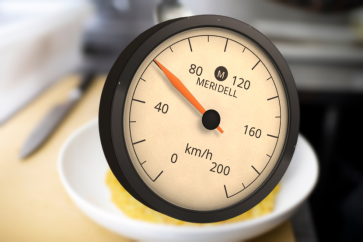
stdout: {"value": 60, "unit": "km/h"}
